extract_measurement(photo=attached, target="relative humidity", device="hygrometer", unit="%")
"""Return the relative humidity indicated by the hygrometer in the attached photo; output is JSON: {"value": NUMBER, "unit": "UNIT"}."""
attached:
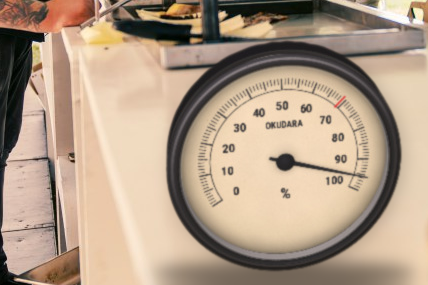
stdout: {"value": 95, "unit": "%"}
